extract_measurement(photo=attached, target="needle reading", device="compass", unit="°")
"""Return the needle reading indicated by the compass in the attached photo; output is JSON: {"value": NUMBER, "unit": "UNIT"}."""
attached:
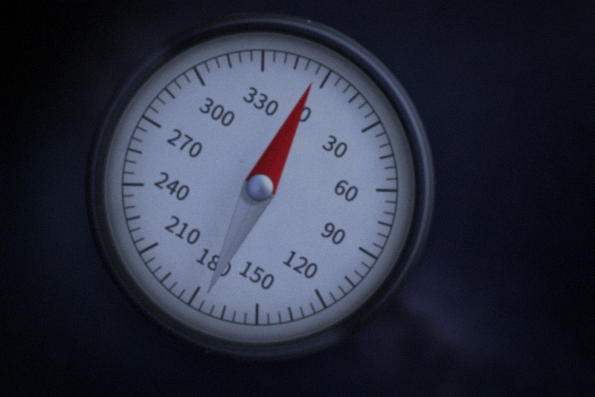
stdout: {"value": 355, "unit": "°"}
